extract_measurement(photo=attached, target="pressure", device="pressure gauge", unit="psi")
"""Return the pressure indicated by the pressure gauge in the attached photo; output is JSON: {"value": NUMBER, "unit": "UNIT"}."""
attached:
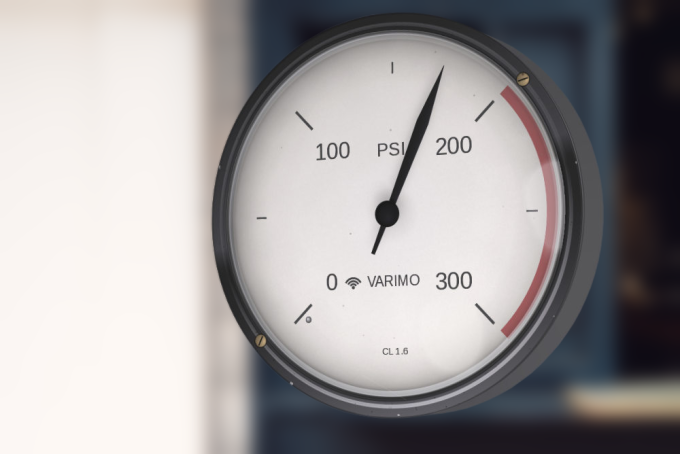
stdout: {"value": 175, "unit": "psi"}
